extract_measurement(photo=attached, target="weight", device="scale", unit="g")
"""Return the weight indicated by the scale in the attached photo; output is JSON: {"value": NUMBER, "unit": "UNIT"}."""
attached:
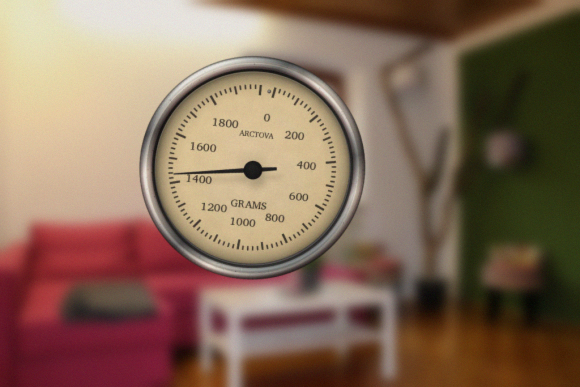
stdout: {"value": 1440, "unit": "g"}
